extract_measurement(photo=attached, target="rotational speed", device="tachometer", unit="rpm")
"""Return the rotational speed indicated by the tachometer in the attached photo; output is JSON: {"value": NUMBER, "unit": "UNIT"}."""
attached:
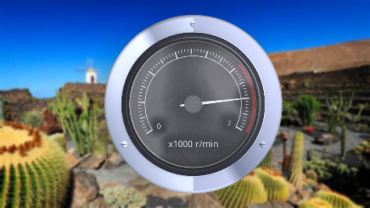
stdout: {"value": 6000, "unit": "rpm"}
